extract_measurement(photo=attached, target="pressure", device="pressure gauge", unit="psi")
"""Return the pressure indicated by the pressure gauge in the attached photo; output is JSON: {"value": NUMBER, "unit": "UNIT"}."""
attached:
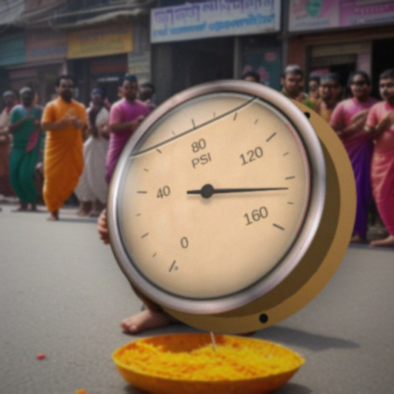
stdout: {"value": 145, "unit": "psi"}
